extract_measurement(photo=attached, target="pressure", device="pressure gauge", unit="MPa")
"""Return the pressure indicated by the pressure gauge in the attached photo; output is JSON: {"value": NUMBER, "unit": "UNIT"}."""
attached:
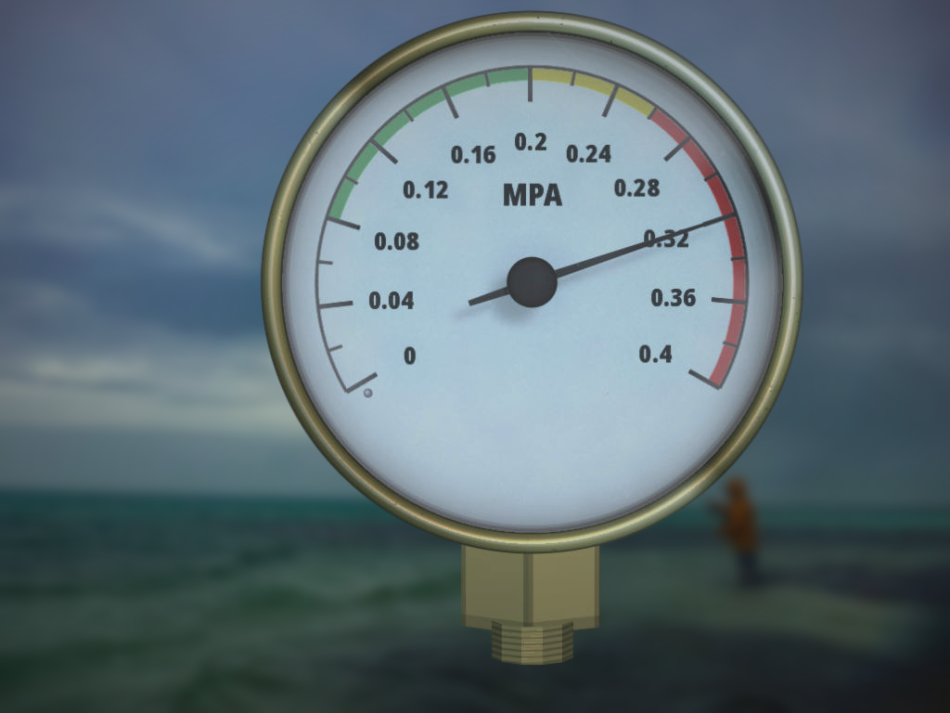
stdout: {"value": 0.32, "unit": "MPa"}
